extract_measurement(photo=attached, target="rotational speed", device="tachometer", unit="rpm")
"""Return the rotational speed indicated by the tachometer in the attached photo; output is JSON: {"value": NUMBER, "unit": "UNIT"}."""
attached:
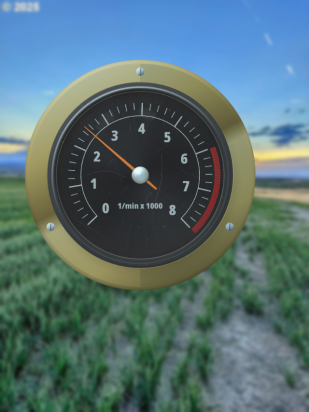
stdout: {"value": 2500, "unit": "rpm"}
